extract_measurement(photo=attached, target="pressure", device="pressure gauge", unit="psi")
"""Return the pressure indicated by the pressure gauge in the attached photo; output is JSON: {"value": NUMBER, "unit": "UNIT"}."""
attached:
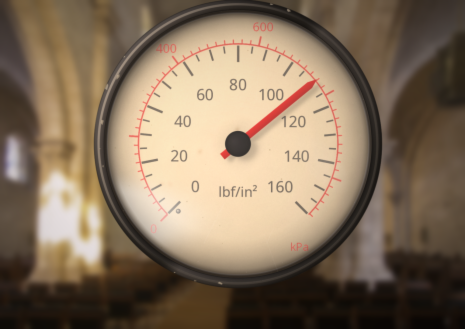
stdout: {"value": 110, "unit": "psi"}
